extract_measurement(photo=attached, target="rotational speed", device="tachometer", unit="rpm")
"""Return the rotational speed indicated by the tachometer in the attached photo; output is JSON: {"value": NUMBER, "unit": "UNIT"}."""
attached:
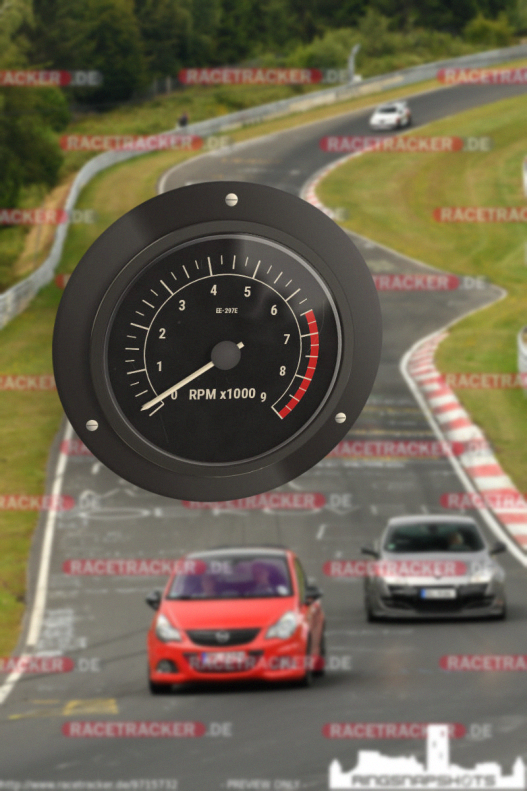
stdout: {"value": 250, "unit": "rpm"}
